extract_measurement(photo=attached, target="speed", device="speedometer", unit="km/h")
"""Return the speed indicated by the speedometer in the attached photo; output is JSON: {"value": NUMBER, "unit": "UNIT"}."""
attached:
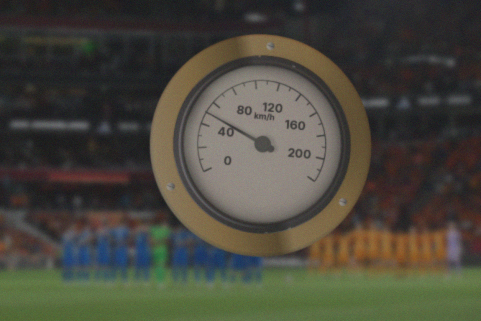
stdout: {"value": 50, "unit": "km/h"}
